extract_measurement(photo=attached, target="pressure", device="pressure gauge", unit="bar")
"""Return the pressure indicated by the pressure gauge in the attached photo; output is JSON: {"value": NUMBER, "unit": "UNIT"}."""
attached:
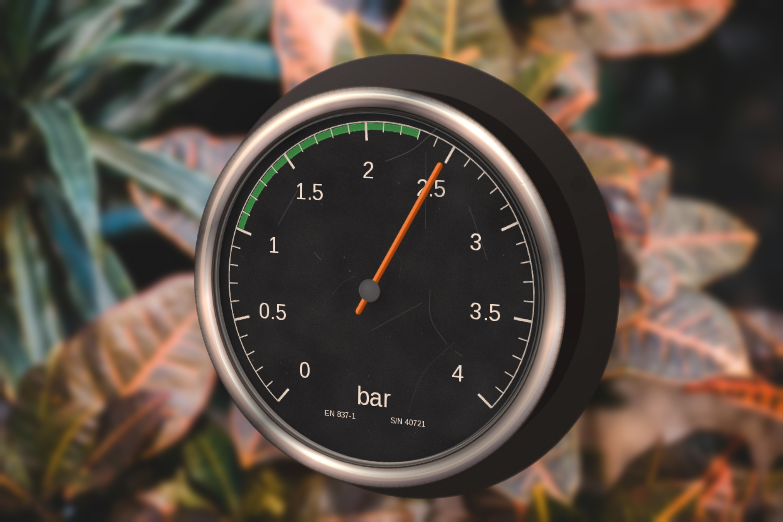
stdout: {"value": 2.5, "unit": "bar"}
